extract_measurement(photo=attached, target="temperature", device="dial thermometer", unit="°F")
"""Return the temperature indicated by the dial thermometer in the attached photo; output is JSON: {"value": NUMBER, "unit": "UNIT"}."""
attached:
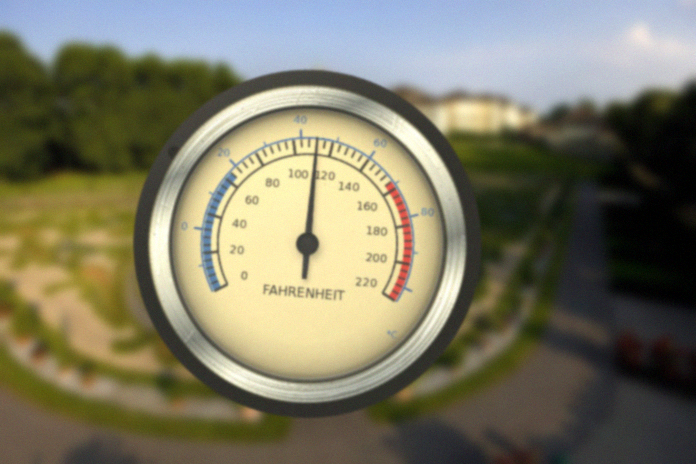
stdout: {"value": 112, "unit": "°F"}
